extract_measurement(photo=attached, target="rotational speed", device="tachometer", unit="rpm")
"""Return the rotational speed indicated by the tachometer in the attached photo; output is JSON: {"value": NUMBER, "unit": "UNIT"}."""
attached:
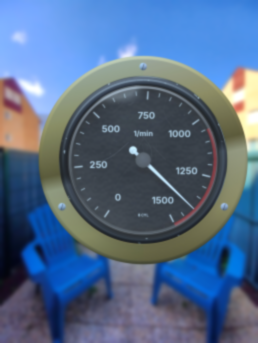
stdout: {"value": 1400, "unit": "rpm"}
